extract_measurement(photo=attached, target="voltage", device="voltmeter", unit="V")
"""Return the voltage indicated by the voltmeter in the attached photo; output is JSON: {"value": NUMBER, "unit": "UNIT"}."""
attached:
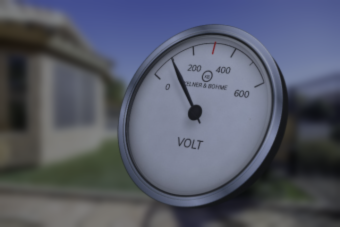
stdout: {"value": 100, "unit": "V"}
